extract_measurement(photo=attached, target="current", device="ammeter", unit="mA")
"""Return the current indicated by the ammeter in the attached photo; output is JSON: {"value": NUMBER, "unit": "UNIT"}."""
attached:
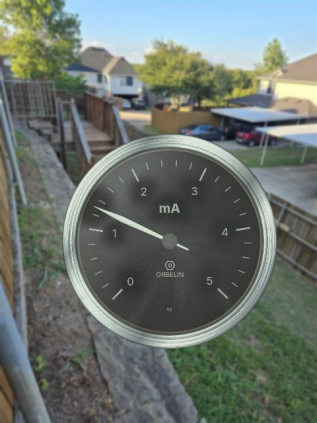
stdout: {"value": 1.3, "unit": "mA"}
